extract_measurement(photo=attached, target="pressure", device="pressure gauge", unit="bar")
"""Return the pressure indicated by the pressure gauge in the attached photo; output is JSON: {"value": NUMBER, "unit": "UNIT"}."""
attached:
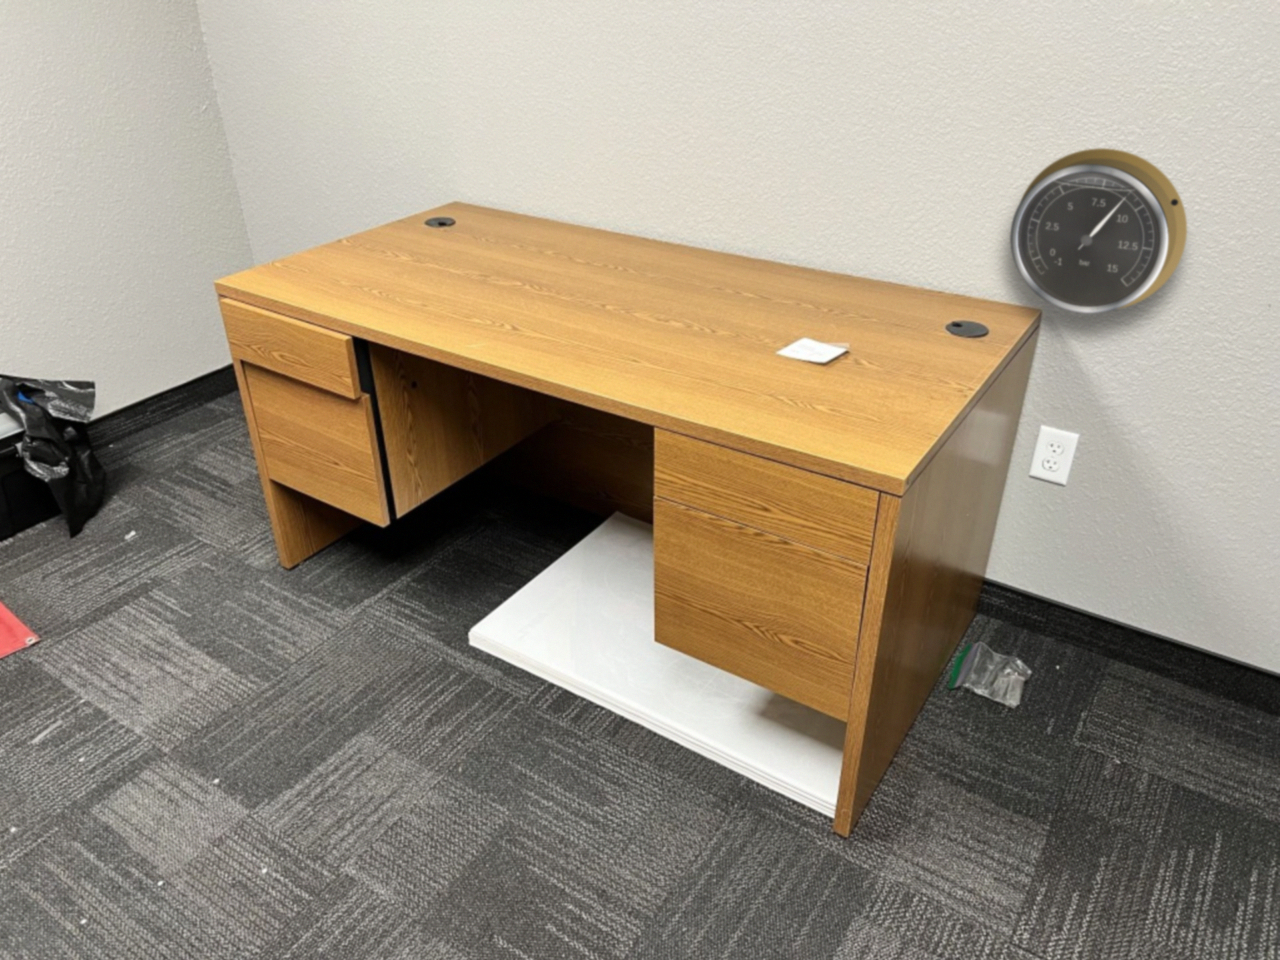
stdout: {"value": 9, "unit": "bar"}
